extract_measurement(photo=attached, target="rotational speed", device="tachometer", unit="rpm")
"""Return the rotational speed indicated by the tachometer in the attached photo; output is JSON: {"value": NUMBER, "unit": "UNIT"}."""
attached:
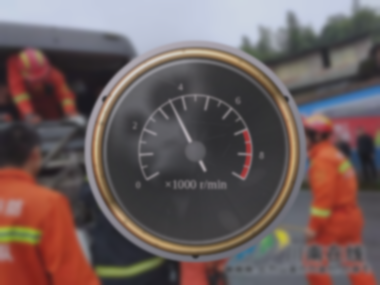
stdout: {"value": 3500, "unit": "rpm"}
